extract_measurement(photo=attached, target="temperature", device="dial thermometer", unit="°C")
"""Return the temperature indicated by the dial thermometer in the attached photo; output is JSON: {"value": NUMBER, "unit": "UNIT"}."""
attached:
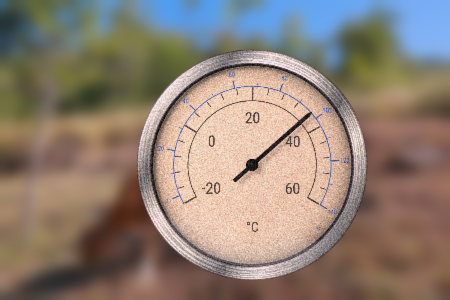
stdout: {"value": 36, "unit": "°C"}
